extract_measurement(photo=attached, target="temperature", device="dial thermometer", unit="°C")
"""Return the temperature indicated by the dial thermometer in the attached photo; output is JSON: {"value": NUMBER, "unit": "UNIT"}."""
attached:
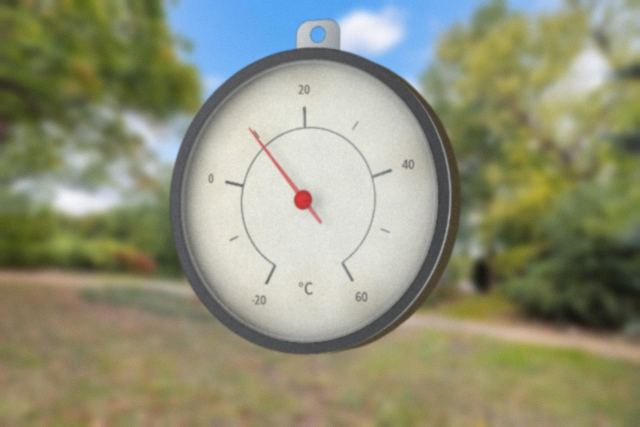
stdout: {"value": 10, "unit": "°C"}
